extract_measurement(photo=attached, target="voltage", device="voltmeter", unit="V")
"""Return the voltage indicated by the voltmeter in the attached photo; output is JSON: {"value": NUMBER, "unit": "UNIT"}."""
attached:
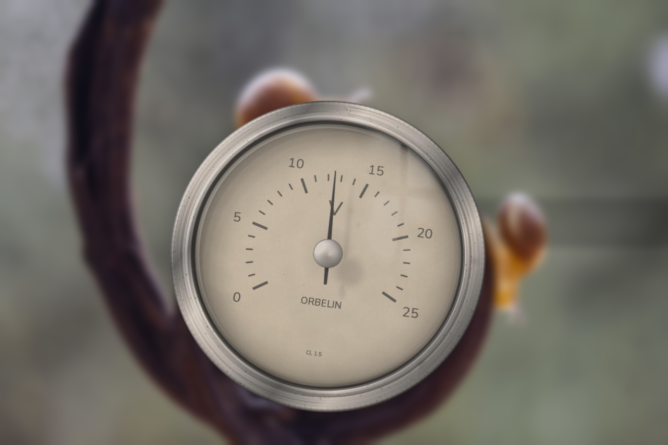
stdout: {"value": 12.5, "unit": "V"}
